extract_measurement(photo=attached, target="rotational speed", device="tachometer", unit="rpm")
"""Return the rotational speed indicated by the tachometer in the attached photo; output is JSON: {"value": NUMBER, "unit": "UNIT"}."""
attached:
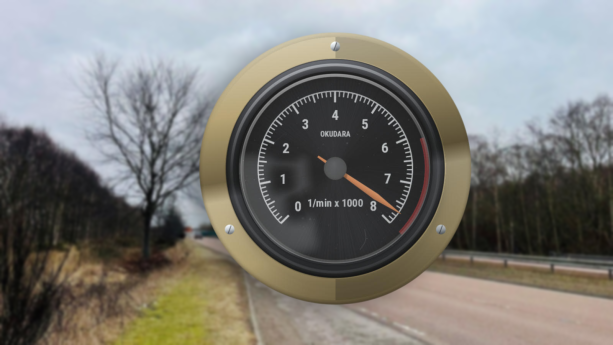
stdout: {"value": 7700, "unit": "rpm"}
